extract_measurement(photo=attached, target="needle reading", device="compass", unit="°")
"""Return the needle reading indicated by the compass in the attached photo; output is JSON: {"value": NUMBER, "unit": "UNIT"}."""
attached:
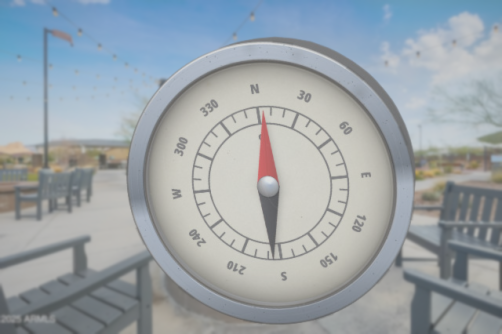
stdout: {"value": 5, "unit": "°"}
